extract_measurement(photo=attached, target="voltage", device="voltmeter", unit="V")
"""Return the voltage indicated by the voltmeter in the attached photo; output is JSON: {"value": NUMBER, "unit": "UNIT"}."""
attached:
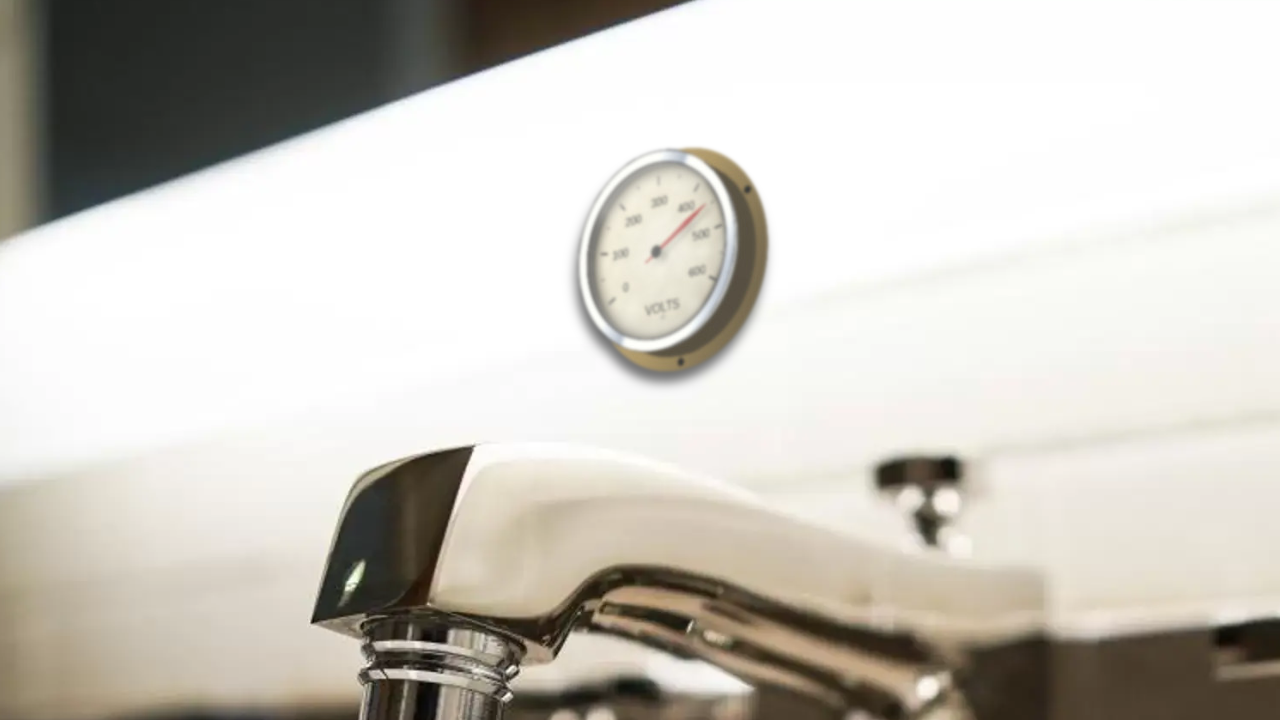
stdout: {"value": 450, "unit": "V"}
